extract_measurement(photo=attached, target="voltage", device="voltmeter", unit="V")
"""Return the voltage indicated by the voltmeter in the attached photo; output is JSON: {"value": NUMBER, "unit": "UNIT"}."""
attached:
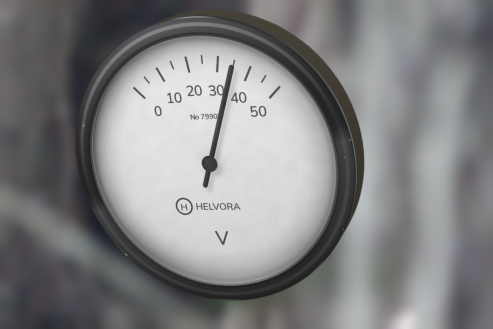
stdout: {"value": 35, "unit": "V"}
